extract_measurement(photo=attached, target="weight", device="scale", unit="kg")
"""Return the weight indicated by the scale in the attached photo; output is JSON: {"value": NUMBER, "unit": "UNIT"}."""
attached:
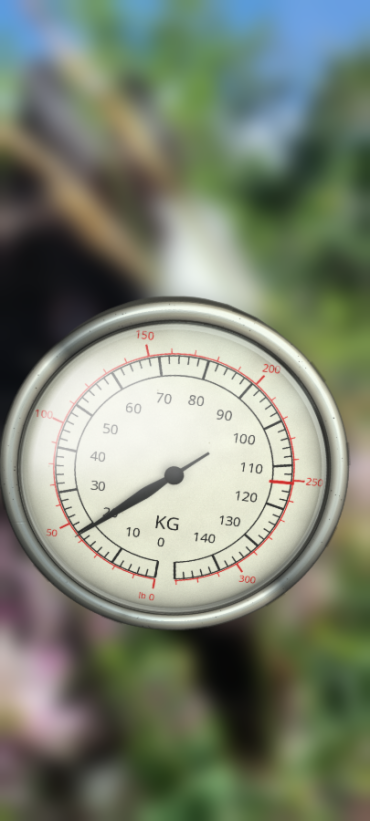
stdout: {"value": 20, "unit": "kg"}
